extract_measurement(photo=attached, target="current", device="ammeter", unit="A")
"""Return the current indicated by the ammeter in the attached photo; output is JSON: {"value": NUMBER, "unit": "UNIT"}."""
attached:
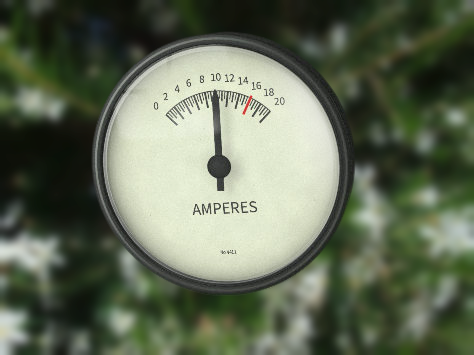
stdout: {"value": 10, "unit": "A"}
